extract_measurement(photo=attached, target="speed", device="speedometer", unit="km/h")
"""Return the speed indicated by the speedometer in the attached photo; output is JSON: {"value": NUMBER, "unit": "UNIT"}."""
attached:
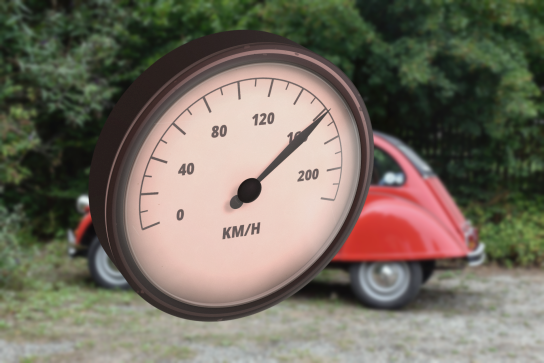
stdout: {"value": 160, "unit": "km/h"}
